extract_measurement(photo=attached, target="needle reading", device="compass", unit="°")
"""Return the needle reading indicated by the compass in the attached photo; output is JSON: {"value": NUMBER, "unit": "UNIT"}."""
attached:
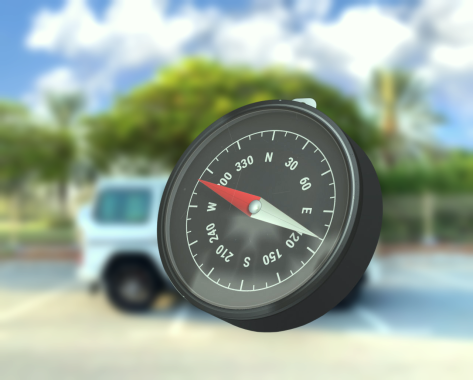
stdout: {"value": 290, "unit": "°"}
